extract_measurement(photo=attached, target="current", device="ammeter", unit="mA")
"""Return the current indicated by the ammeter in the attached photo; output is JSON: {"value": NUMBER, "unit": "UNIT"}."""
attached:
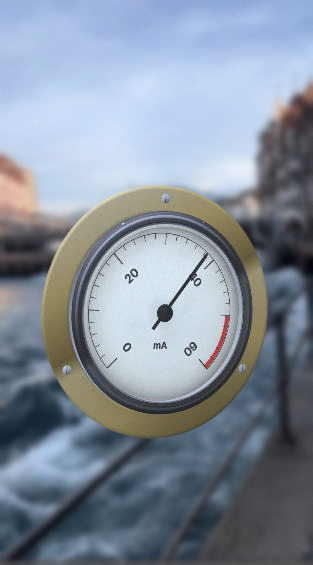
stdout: {"value": 38, "unit": "mA"}
